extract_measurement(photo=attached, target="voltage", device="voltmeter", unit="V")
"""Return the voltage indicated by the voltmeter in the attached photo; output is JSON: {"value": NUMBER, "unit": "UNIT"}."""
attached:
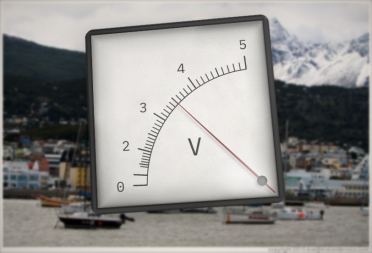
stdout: {"value": 3.5, "unit": "V"}
